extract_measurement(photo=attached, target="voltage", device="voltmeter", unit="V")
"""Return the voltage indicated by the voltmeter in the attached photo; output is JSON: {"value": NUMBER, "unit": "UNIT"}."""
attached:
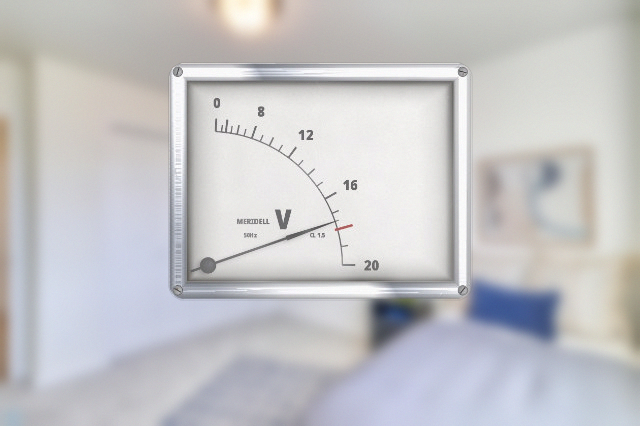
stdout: {"value": 17.5, "unit": "V"}
